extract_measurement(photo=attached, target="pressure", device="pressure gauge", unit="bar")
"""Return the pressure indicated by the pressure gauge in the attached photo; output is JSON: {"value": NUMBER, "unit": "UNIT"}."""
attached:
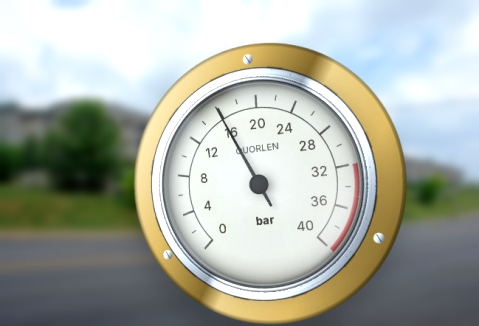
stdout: {"value": 16, "unit": "bar"}
